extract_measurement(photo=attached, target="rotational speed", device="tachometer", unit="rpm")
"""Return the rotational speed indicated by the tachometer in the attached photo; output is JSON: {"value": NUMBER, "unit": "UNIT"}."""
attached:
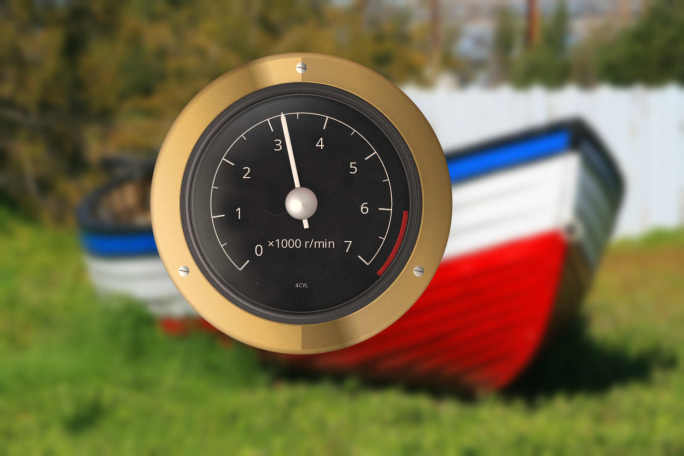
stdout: {"value": 3250, "unit": "rpm"}
